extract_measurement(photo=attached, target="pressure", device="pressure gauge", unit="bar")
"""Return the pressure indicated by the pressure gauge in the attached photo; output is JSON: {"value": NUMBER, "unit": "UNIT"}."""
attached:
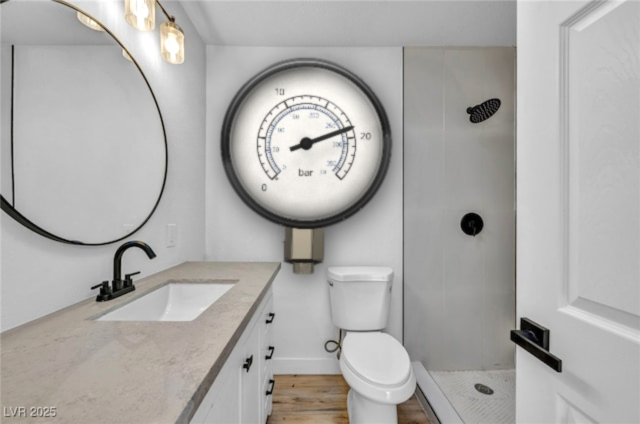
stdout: {"value": 19, "unit": "bar"}
